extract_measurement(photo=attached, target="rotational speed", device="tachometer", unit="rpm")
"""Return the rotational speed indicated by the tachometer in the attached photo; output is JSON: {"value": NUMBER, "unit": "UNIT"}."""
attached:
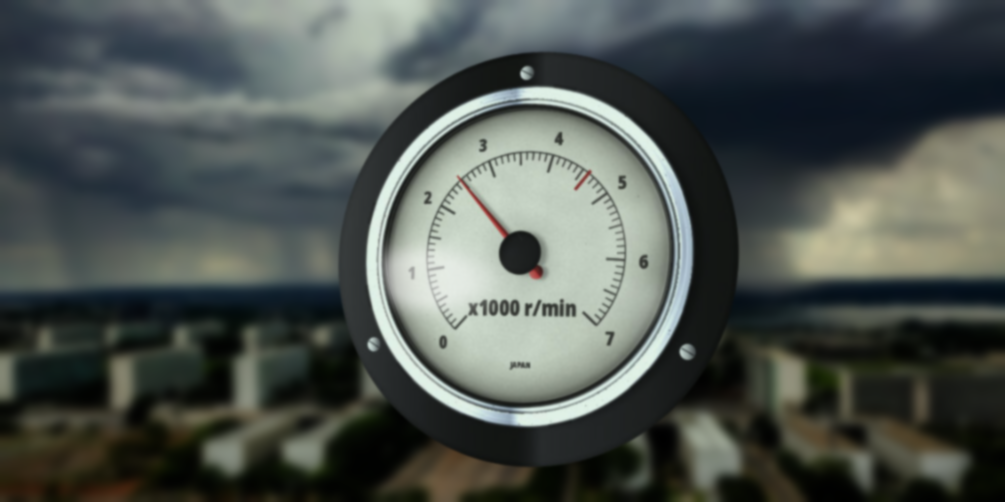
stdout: {"value": 2500, "unit": "rpm"}
